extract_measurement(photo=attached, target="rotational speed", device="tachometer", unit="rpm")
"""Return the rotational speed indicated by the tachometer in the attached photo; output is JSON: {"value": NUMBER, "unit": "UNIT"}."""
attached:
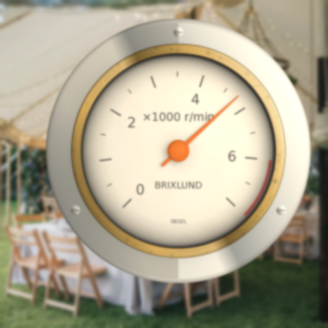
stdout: {"value": 4750, "unit": "rpm"}
